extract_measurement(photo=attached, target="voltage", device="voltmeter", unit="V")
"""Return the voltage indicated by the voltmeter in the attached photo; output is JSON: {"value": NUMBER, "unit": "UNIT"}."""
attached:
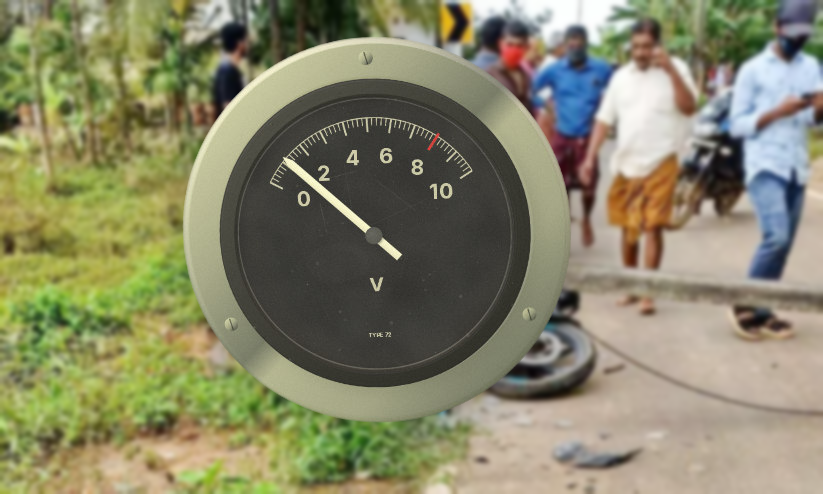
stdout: {"value": 1.2, "unit": "V"}
